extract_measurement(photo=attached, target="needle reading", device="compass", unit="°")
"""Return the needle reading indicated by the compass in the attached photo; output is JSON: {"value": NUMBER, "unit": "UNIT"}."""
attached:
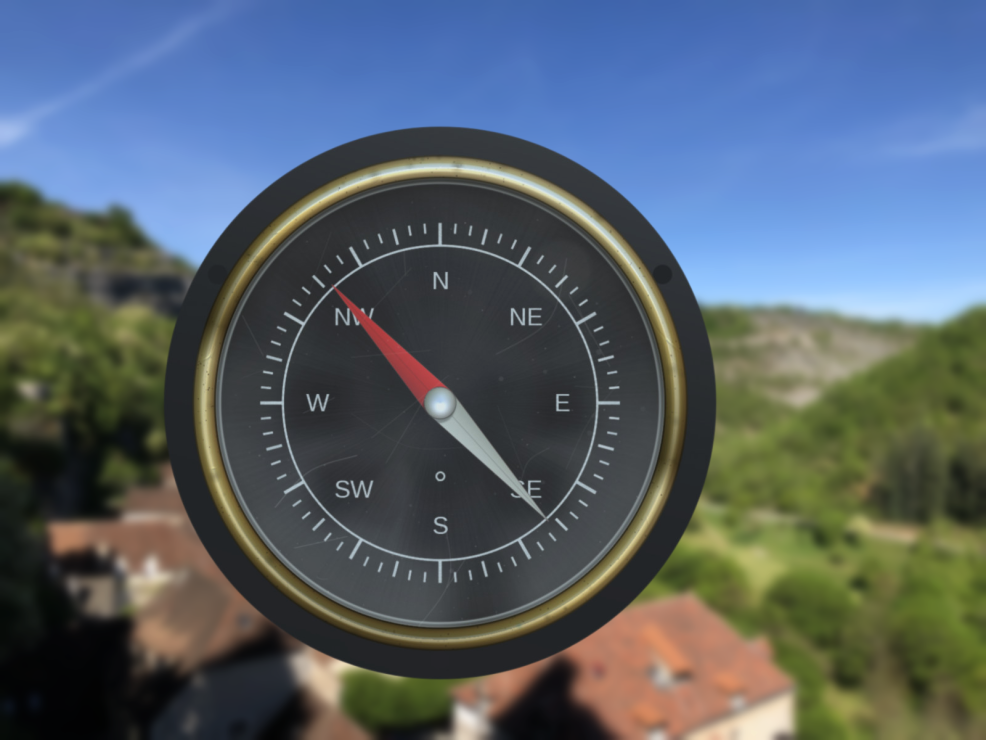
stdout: {"value": 317.5, "unit": "°"}
